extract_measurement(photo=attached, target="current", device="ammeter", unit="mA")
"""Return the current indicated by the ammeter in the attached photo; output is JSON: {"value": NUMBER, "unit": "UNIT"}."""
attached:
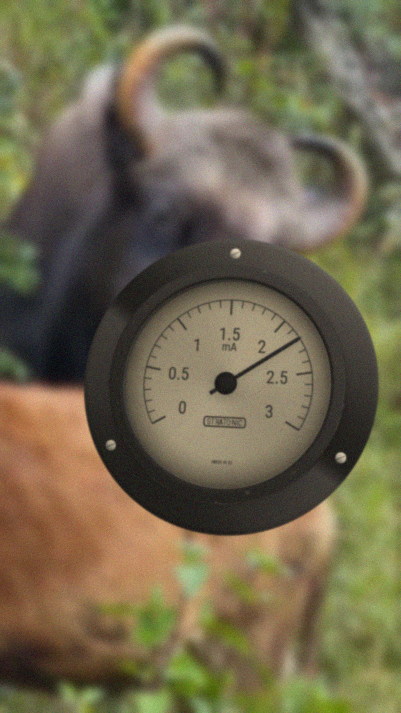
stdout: {"value": 2.2, "unit": "mA"}
